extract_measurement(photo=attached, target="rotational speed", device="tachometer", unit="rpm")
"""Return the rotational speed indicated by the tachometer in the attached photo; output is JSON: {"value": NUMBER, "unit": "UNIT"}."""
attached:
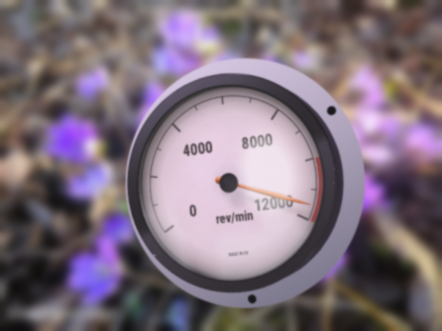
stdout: {"value": 11500, "unit": "rpm"}
